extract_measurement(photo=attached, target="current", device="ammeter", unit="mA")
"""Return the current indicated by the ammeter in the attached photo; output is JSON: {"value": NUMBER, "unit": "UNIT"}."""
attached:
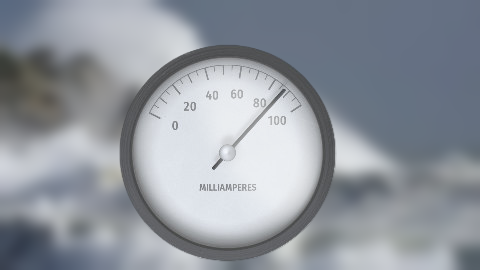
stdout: {"value": 87.5, "unit": "mA"}
